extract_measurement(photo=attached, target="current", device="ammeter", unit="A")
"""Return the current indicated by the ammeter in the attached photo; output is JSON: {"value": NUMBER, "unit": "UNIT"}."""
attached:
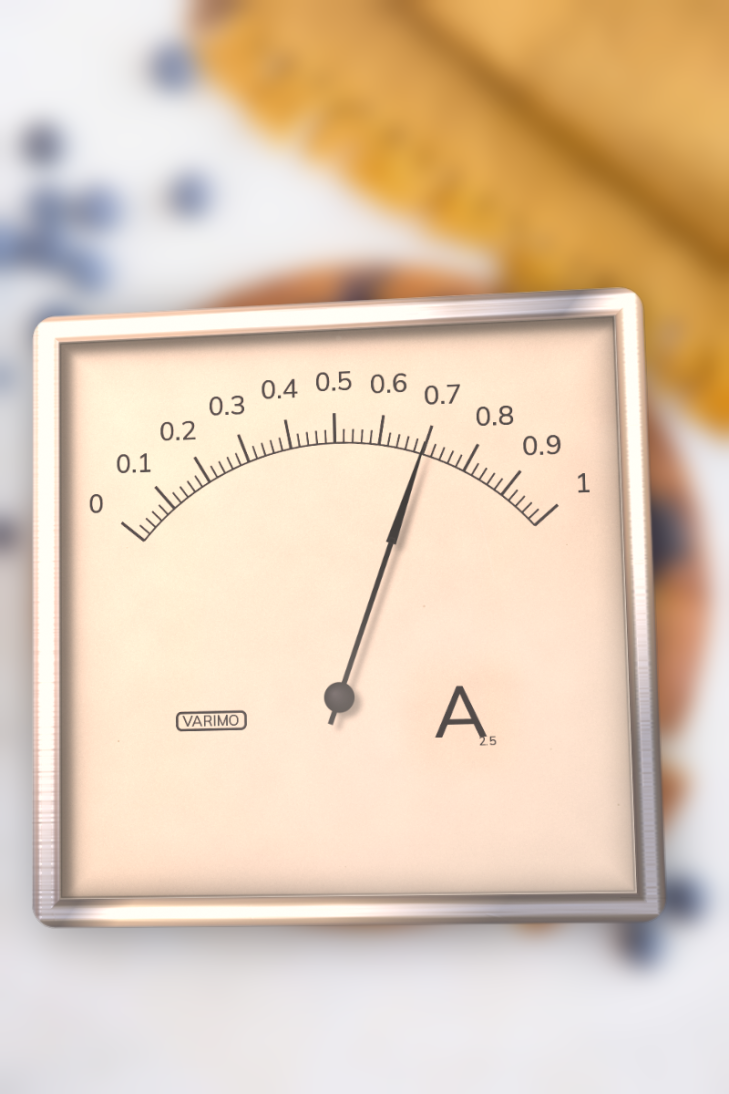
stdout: {"value": 0.7, "unit": "A"}
